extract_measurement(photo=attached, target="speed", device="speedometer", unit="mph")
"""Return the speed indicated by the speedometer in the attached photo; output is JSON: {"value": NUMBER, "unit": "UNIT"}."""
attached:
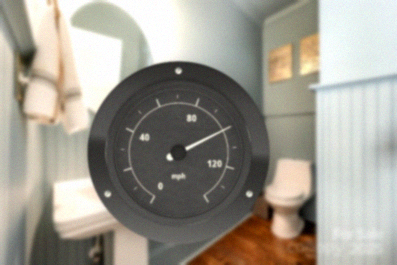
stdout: {"value": 100, "unit": "mph"}
